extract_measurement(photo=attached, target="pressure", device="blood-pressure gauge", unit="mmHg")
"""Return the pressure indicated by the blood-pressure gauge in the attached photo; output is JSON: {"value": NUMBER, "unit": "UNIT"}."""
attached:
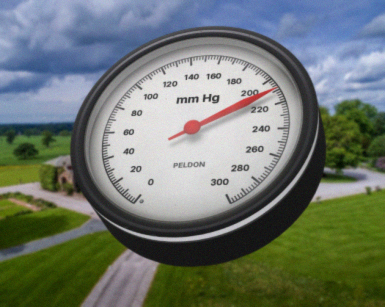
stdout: {"value": 210, "unit": "mmHg"}
